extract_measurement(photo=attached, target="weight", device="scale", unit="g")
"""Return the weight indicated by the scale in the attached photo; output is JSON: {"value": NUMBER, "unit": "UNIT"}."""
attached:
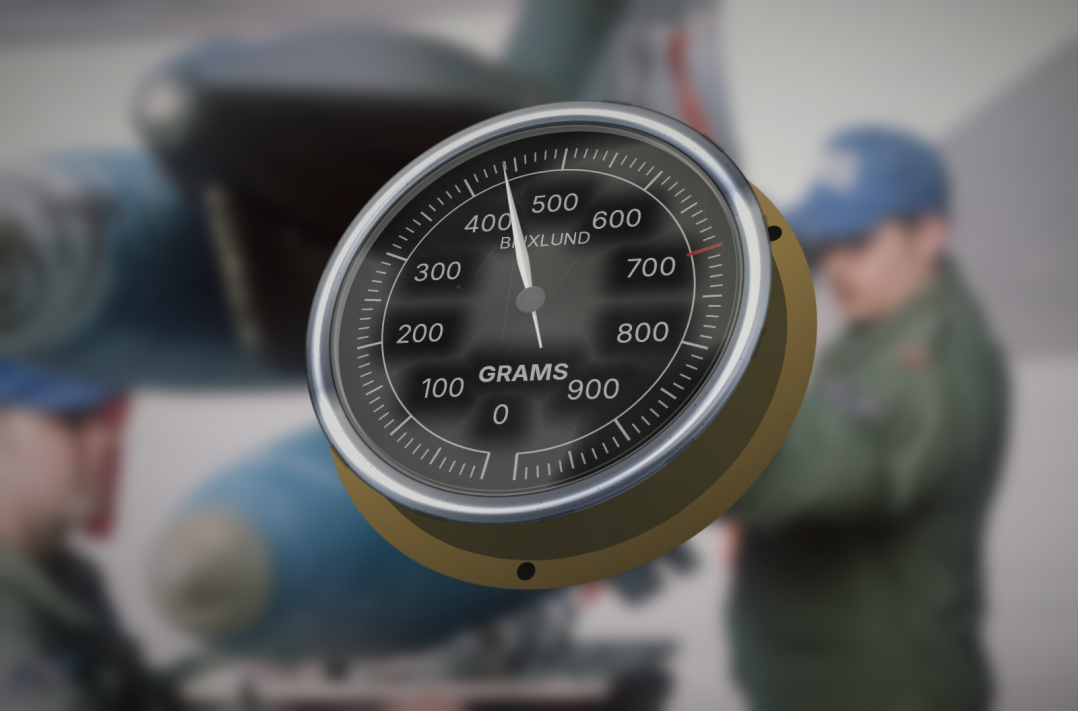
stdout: {"value": 440, "unit": "g"}
